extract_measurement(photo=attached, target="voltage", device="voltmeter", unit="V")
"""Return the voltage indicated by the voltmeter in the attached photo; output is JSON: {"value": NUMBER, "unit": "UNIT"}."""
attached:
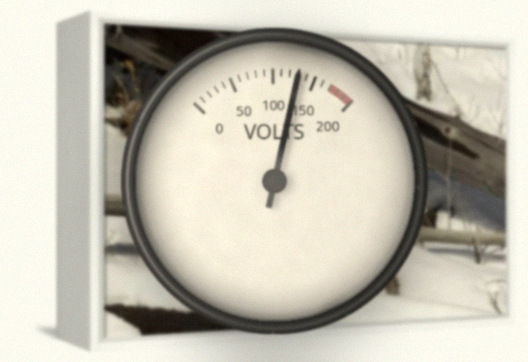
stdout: {"value": 130, "unit": "V"}
